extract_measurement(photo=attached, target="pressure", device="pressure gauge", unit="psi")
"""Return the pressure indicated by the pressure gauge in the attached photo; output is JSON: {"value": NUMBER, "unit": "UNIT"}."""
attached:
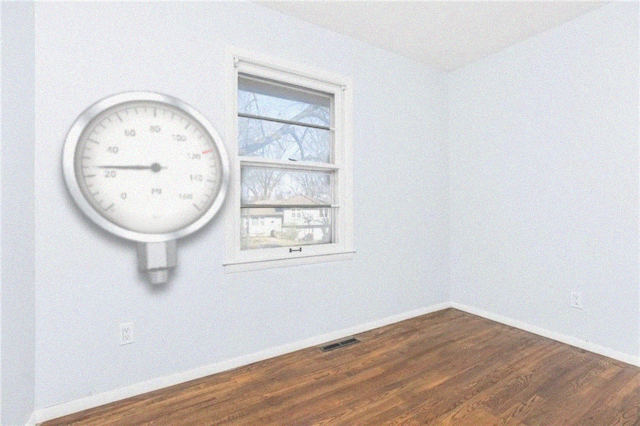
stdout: {"value": 25, "unit": "psi"}
